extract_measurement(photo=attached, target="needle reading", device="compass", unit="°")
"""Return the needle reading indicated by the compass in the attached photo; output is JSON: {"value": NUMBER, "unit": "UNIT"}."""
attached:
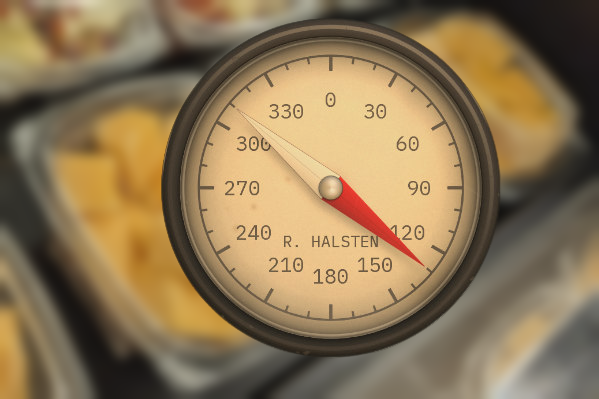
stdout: {"value": 130, "unit": "°"}
